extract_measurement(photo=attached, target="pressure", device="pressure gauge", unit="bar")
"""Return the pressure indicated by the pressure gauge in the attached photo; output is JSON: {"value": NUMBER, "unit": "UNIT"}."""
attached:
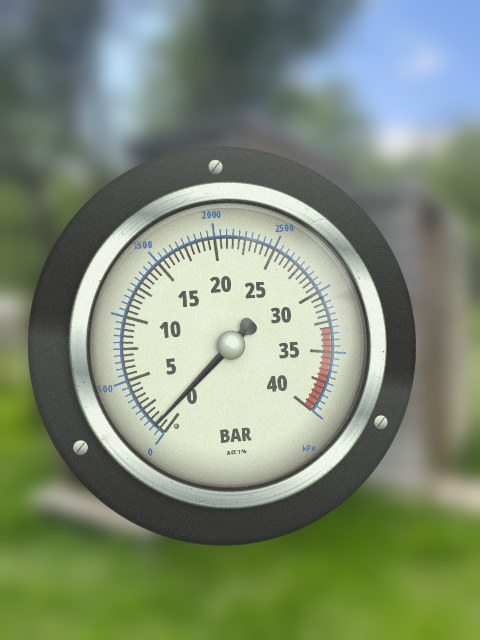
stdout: {"value": 1, "unit": "bar"}
